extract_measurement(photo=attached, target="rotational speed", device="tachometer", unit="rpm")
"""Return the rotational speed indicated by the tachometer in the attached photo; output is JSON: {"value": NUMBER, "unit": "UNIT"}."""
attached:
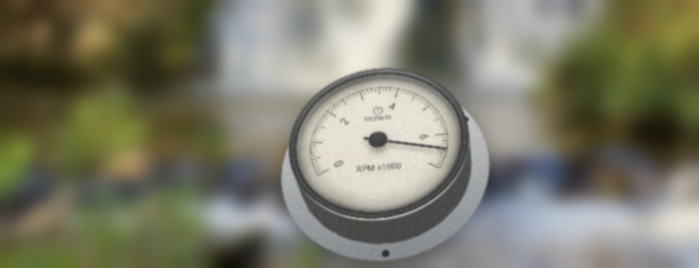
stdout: {"value": 6500, "unit": "rpm"}
